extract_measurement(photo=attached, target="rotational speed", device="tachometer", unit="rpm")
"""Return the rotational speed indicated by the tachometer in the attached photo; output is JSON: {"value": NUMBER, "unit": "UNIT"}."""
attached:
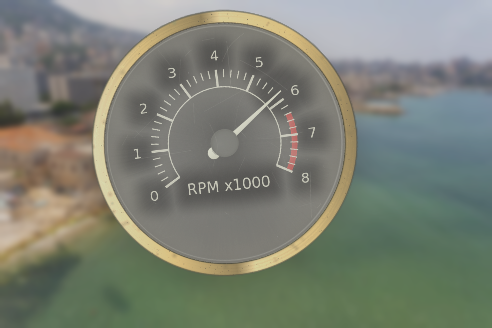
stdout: {"value": 5800, "unit": "rpm"}
